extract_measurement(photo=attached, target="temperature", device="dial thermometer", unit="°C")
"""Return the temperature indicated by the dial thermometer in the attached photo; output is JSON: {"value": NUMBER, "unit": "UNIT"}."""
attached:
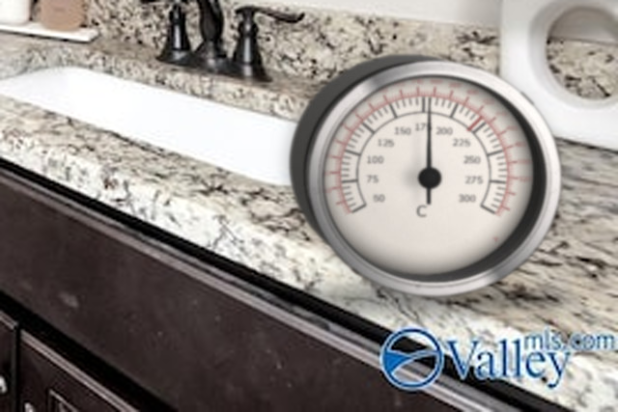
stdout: {"value": 175, "unit": "°C"}
